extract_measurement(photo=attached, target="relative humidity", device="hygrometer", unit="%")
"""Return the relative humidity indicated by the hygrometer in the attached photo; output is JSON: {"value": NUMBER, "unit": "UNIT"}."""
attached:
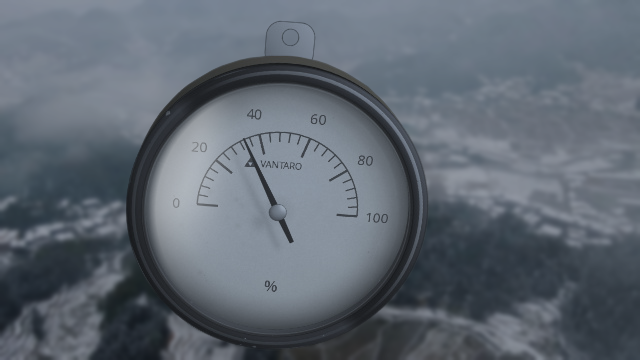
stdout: {"value": 34, "unit": "%"}
